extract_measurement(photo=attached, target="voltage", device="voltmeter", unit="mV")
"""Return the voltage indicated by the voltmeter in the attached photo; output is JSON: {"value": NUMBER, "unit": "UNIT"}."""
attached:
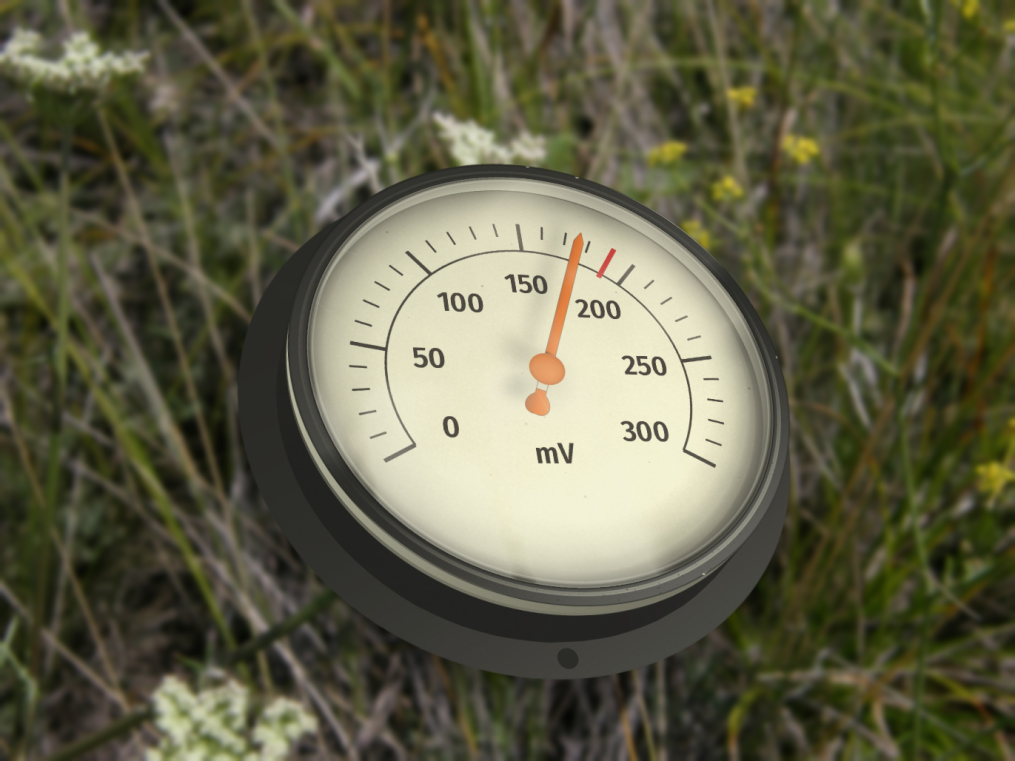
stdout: {"value": 175, "unit": "mV"}
